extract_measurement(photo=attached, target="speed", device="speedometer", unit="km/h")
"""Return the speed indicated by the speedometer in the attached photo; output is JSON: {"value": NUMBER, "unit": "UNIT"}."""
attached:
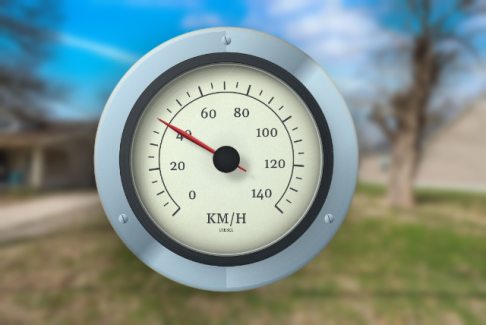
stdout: {"value": 40, "unit": "km/h"}
